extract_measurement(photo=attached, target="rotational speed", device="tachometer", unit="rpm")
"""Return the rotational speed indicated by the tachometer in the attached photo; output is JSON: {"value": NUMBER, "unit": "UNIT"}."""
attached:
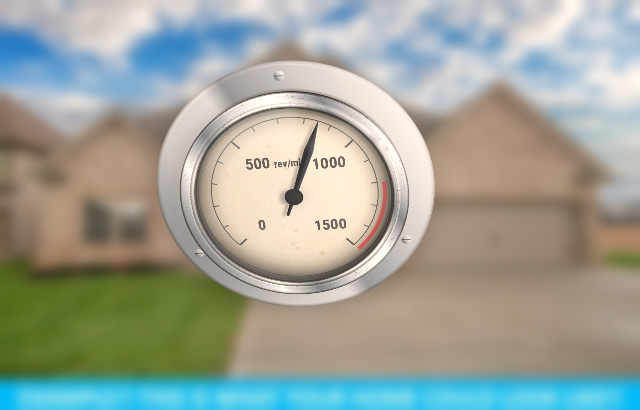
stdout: {"value": 850, "unit": "rpm"}
